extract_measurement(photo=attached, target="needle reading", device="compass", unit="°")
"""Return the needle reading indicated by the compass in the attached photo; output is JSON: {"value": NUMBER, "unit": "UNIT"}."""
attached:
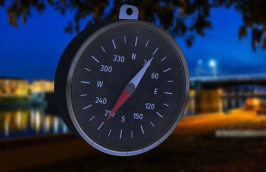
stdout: {"value": 210, "unit": "°"}
